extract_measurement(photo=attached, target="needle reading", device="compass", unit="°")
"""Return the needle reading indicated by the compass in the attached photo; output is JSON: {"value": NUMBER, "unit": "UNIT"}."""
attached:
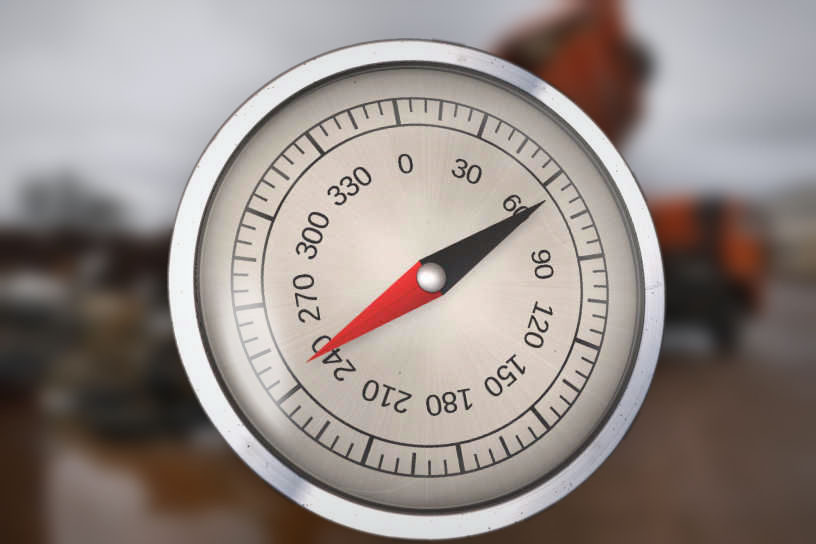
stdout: {"value": 245, "unit": "°"}
